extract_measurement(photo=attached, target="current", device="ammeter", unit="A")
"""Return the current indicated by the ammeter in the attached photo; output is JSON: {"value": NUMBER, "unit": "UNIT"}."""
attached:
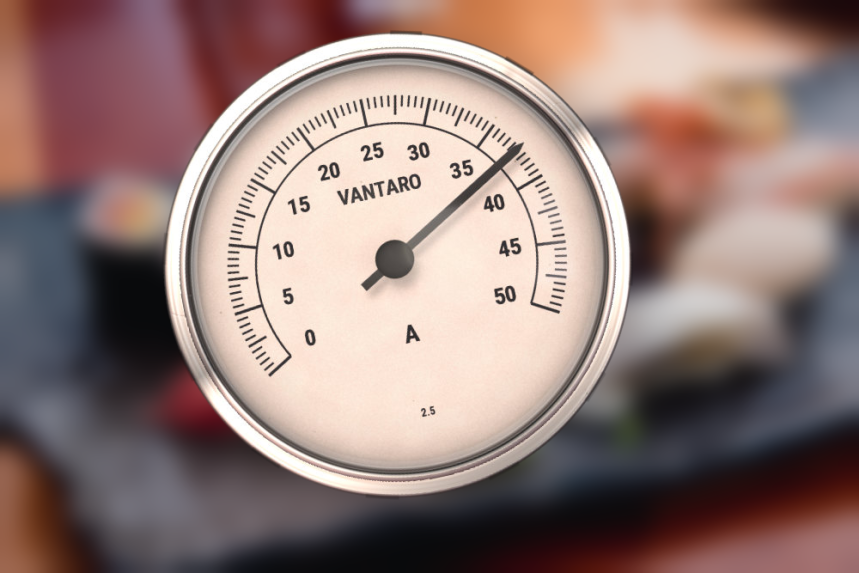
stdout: {"value": 37.5, "unit": "A"}
